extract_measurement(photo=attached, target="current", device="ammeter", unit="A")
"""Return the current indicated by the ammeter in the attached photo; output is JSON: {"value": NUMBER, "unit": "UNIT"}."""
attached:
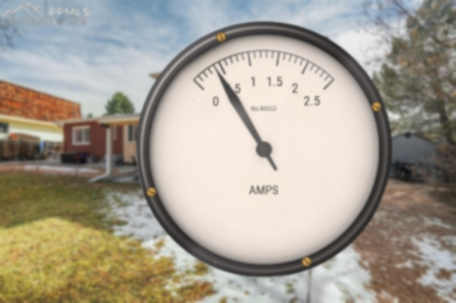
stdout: {"value": 0.4, "unit": "A"}
